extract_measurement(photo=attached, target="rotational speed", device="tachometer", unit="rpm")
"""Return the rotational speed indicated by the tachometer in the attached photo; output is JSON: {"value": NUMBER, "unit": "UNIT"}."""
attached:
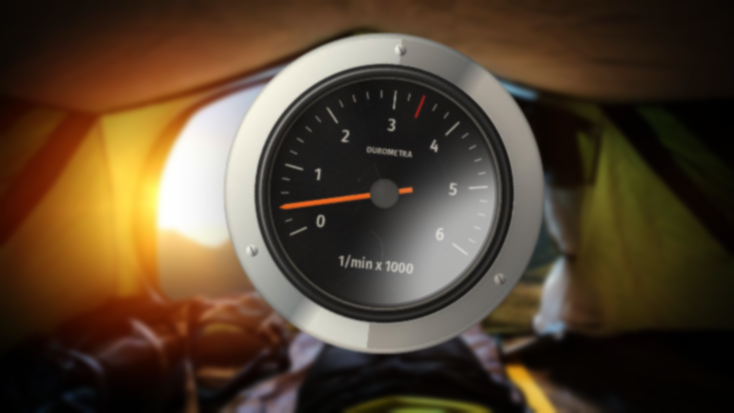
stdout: {"value": 400, "unit": "rpm"}
